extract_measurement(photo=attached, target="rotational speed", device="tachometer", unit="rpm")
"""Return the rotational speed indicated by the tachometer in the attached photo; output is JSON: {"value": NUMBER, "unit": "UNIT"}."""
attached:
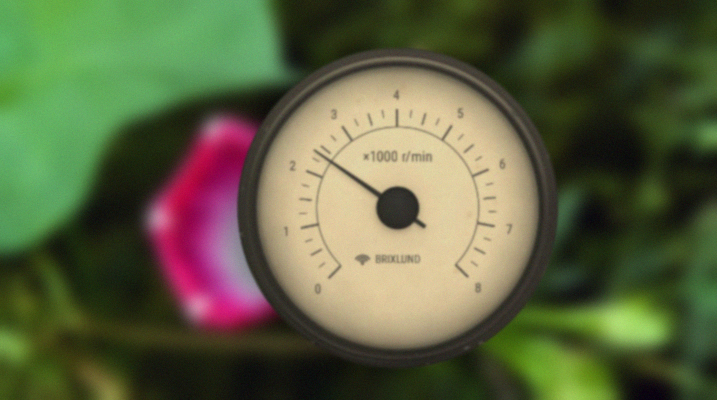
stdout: {"value": 2375, "unit": "rpm"}
